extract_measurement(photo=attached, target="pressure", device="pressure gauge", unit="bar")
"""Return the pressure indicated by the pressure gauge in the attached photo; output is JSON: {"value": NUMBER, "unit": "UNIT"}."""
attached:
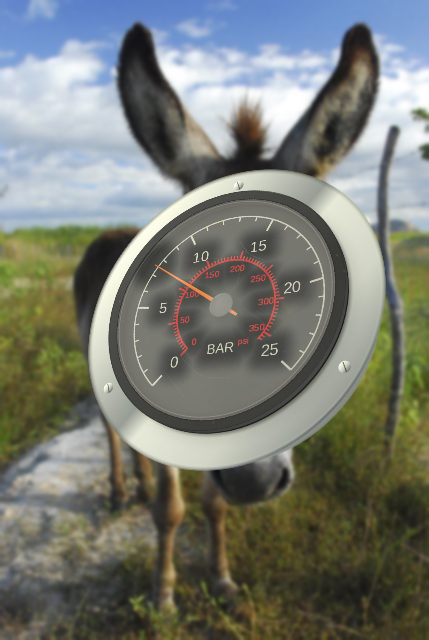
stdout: {"value": 7.5, "unit": "bar"}
